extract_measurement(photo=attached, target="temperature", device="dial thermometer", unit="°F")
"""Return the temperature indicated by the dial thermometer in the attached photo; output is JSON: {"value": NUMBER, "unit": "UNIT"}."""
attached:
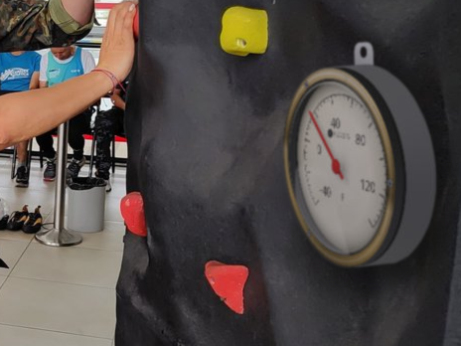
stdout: {"value": 20, "unit": "°F"}
